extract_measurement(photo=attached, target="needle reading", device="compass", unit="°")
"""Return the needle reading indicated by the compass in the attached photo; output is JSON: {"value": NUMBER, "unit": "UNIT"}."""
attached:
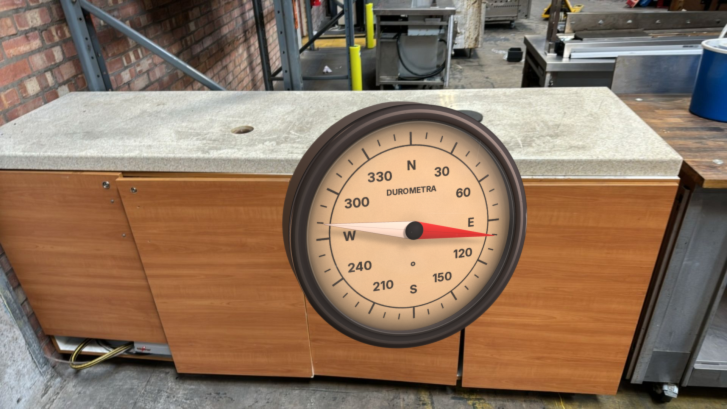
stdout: {"value": 100, "unit": "°"}
